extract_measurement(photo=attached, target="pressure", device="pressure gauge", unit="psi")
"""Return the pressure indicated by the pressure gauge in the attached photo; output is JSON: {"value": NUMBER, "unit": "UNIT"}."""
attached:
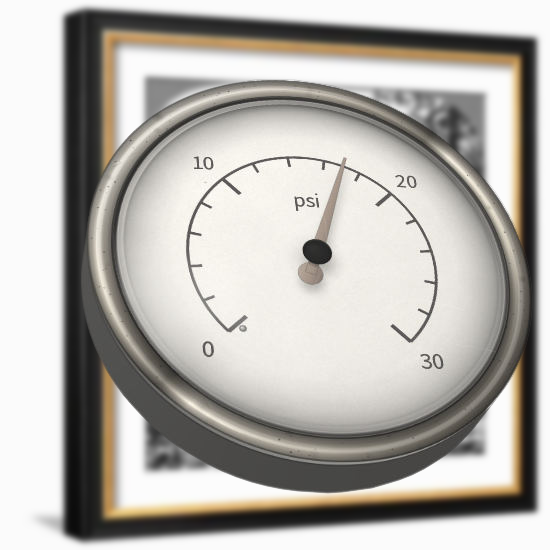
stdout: {"value": 17, "unit": "psi"}
